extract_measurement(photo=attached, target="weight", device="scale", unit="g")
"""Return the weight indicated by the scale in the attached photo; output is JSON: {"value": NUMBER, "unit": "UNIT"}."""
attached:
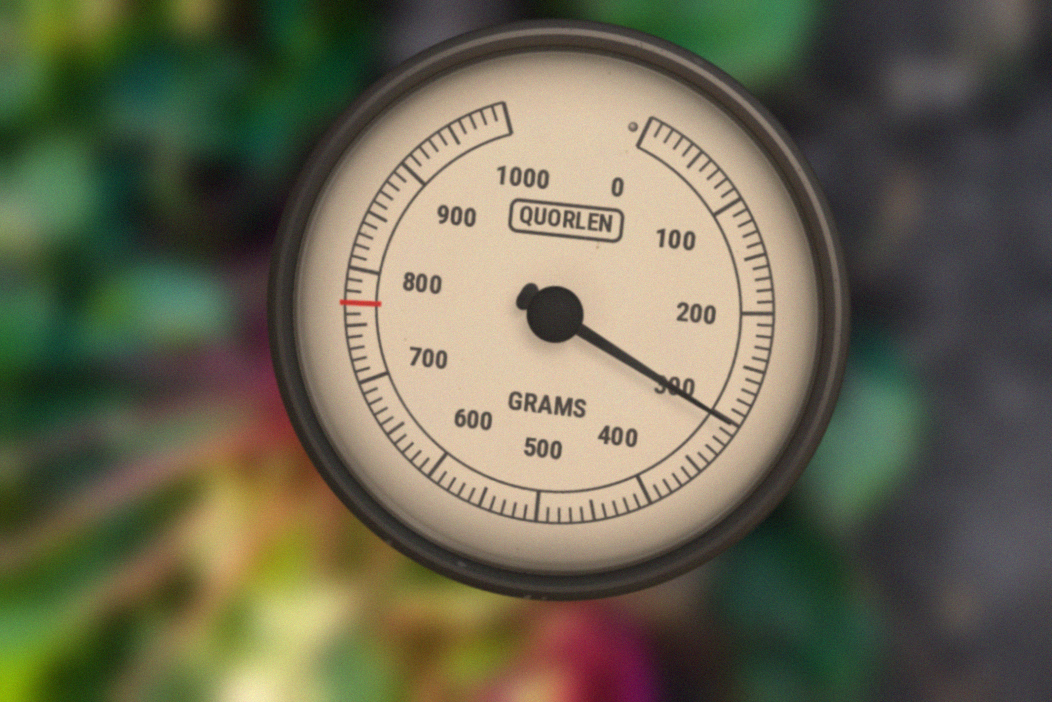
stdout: {"value": 300, "unit": "g"}
